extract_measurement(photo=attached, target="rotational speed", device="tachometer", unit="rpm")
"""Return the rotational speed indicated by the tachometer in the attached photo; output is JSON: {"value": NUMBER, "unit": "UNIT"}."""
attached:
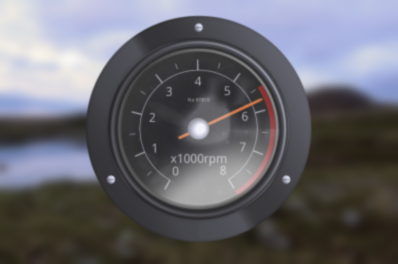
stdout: {"value": 5750, "unit": "rpm"}
